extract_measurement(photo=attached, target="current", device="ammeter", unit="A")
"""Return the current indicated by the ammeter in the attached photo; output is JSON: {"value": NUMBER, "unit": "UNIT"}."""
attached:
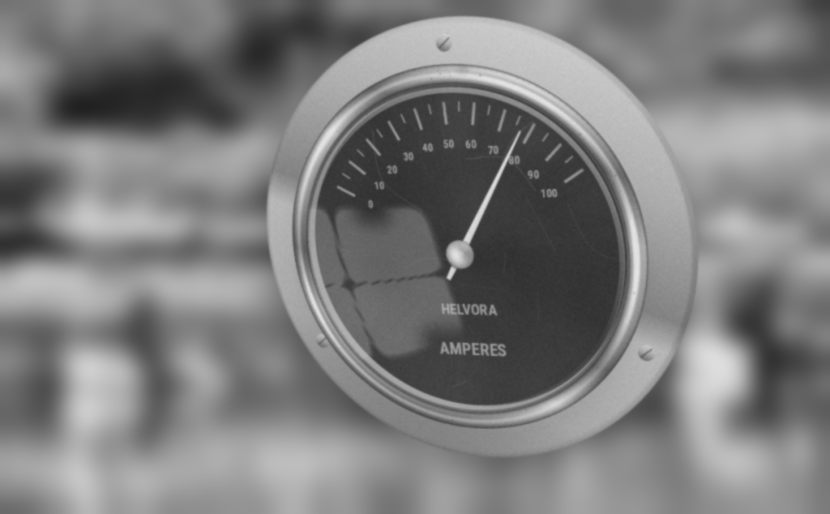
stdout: {"value": 77.5, "unit": "A"}
